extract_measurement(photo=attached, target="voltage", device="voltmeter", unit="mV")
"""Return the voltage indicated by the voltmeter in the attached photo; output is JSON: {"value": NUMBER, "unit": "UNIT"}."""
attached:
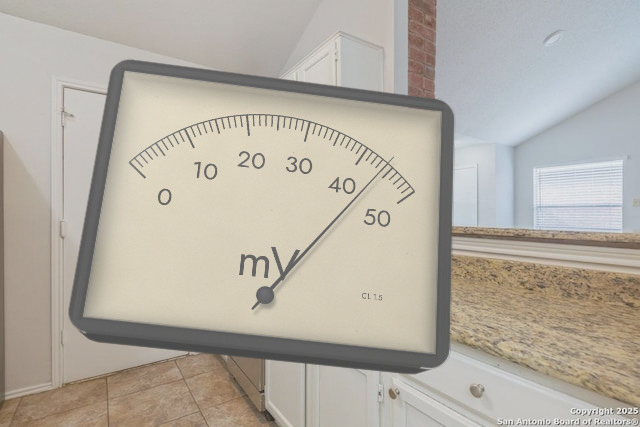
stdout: {"value": 44, "unit": "mV"}
